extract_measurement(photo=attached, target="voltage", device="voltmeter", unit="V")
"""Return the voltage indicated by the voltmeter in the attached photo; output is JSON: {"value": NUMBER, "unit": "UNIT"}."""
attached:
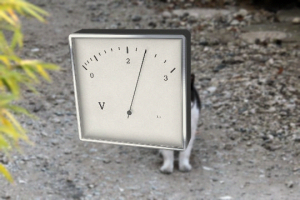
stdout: {"value": 2.4, "unit": "V"}
